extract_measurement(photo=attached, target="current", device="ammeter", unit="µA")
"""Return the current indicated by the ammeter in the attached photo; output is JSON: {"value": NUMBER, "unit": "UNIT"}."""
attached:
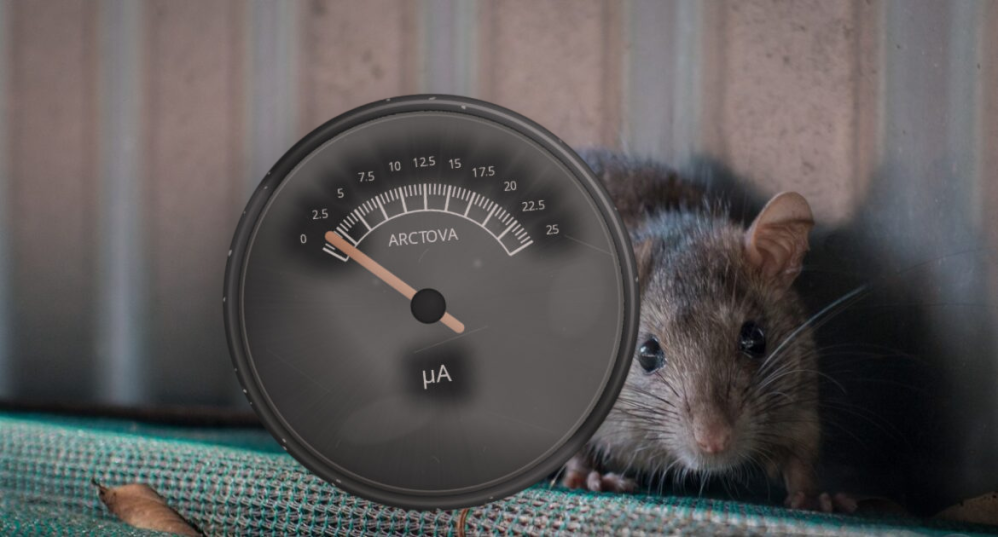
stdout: {"value": 1.5, "unit": "µA"}
